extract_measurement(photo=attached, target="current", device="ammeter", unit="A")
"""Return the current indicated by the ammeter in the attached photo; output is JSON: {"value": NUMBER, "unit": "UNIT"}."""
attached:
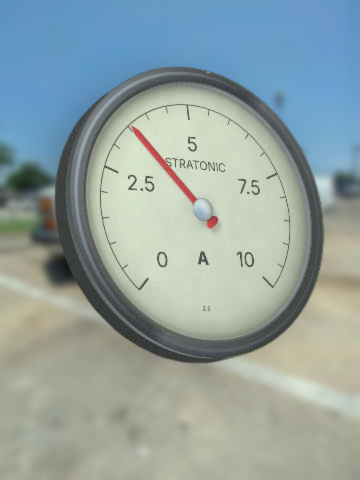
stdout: {"value": 3.5, "unit": "A"}
